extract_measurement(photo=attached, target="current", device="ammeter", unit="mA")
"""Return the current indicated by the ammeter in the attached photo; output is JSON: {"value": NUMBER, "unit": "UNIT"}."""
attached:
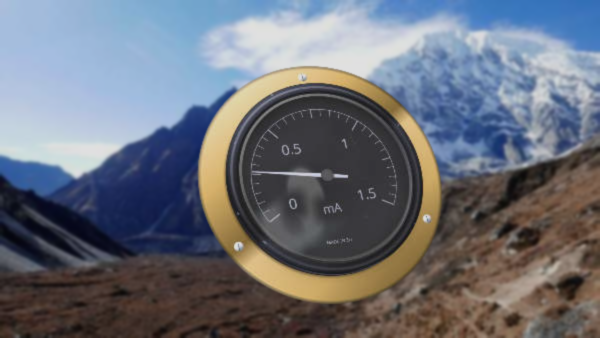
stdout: {"value": 0.25, "unit": "mA"}
